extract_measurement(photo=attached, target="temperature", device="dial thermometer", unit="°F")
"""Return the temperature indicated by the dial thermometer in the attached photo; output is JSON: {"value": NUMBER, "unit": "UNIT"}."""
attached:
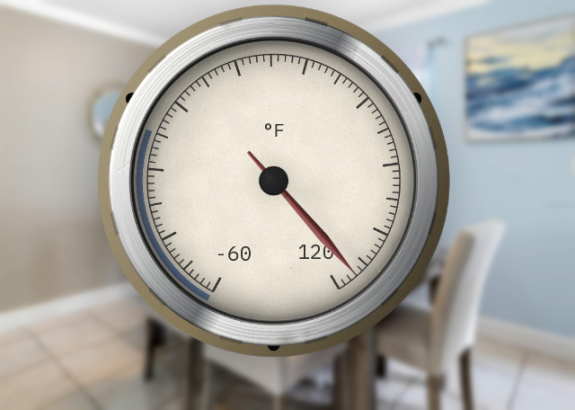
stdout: {"value": 114, "unit": "°F"}
